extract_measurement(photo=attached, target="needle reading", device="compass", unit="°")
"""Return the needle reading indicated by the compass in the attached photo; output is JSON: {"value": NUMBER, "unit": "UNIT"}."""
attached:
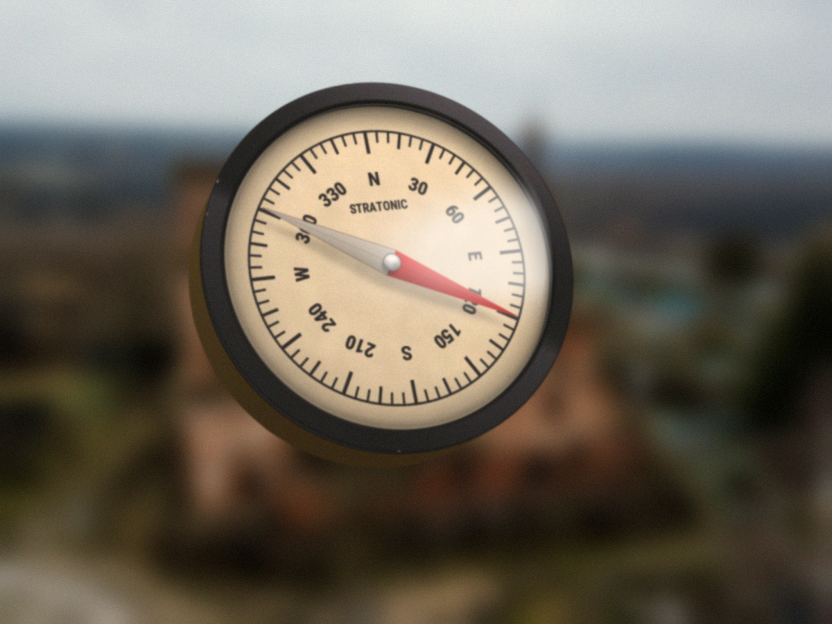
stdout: {"value": 120, "unit": "°"}
